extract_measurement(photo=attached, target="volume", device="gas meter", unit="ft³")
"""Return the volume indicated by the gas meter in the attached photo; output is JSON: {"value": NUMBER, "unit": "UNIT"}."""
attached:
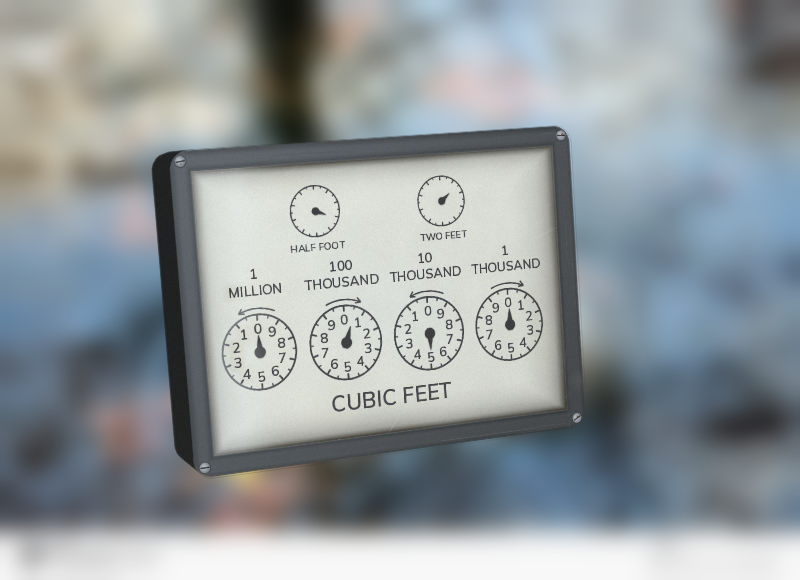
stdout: {"value": 5000, "unit": "ft³"}
